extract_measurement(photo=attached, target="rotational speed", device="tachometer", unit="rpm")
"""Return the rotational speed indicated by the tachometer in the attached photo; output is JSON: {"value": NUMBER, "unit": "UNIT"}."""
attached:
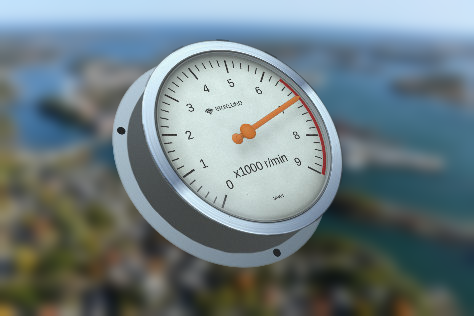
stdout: {"value": 7000, "unit": "rpm"}
